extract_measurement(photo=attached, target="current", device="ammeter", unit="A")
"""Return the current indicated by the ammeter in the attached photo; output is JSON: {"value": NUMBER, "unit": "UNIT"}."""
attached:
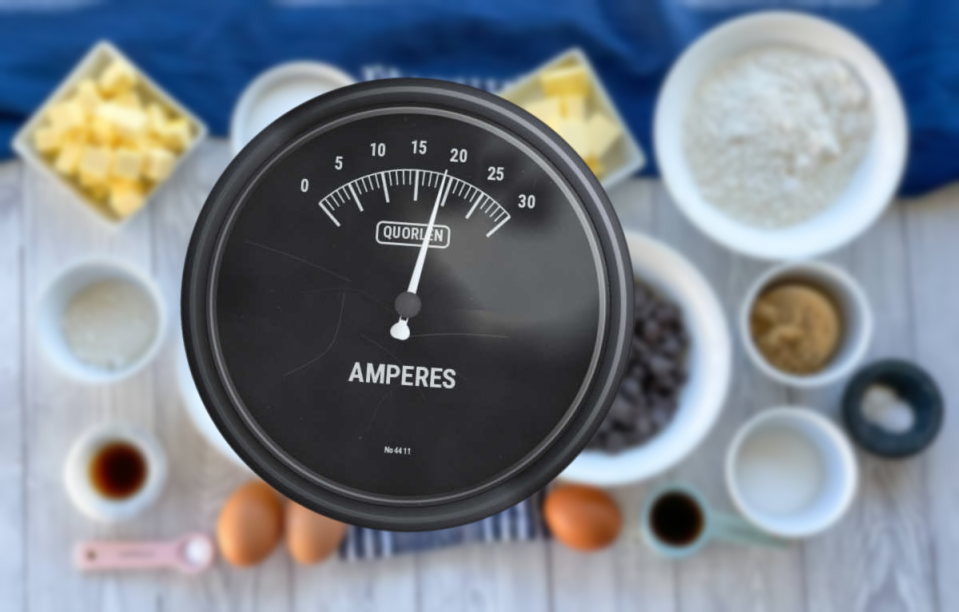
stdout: {"value": 19, "unit": "A"}
